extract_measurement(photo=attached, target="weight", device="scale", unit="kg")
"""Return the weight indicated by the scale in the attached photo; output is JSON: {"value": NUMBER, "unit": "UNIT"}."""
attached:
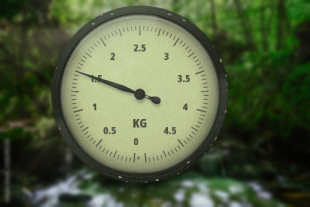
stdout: {"value": 1.5, "unit": "kg"}
